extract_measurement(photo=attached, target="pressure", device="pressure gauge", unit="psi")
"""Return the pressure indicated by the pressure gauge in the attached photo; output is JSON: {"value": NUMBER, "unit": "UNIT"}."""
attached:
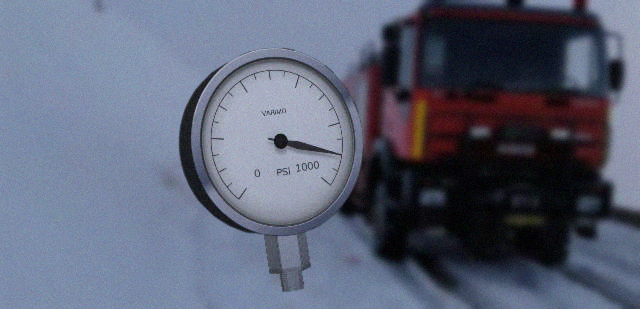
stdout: {"value": 900, "unit": "psi"}
